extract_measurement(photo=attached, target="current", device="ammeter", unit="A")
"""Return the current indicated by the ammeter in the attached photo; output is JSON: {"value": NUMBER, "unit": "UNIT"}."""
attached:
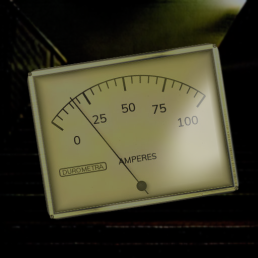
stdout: {"value": 17.5, "unit": "A"}
